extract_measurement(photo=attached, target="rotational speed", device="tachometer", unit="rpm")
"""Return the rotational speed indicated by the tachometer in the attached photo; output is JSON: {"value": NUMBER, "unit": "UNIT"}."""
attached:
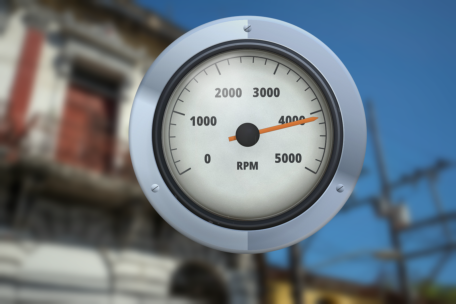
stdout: {"value": 4100, "unit": "rpm"}
